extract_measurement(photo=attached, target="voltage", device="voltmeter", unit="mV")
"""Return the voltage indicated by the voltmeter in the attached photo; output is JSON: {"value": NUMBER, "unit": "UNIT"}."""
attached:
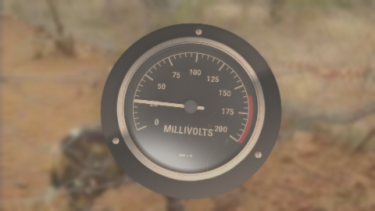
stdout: {"value": 25, "unit": "mV"}
